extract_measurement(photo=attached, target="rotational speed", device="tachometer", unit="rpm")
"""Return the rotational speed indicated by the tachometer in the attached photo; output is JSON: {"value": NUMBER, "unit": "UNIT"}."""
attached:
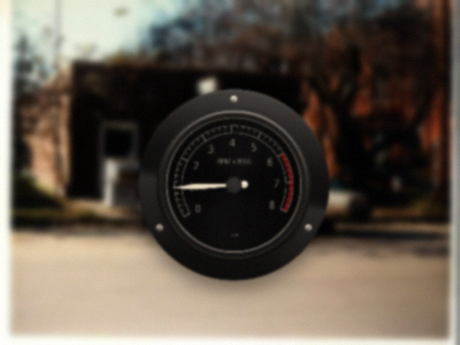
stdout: {"value": 1000, "unit": "rpm"}
